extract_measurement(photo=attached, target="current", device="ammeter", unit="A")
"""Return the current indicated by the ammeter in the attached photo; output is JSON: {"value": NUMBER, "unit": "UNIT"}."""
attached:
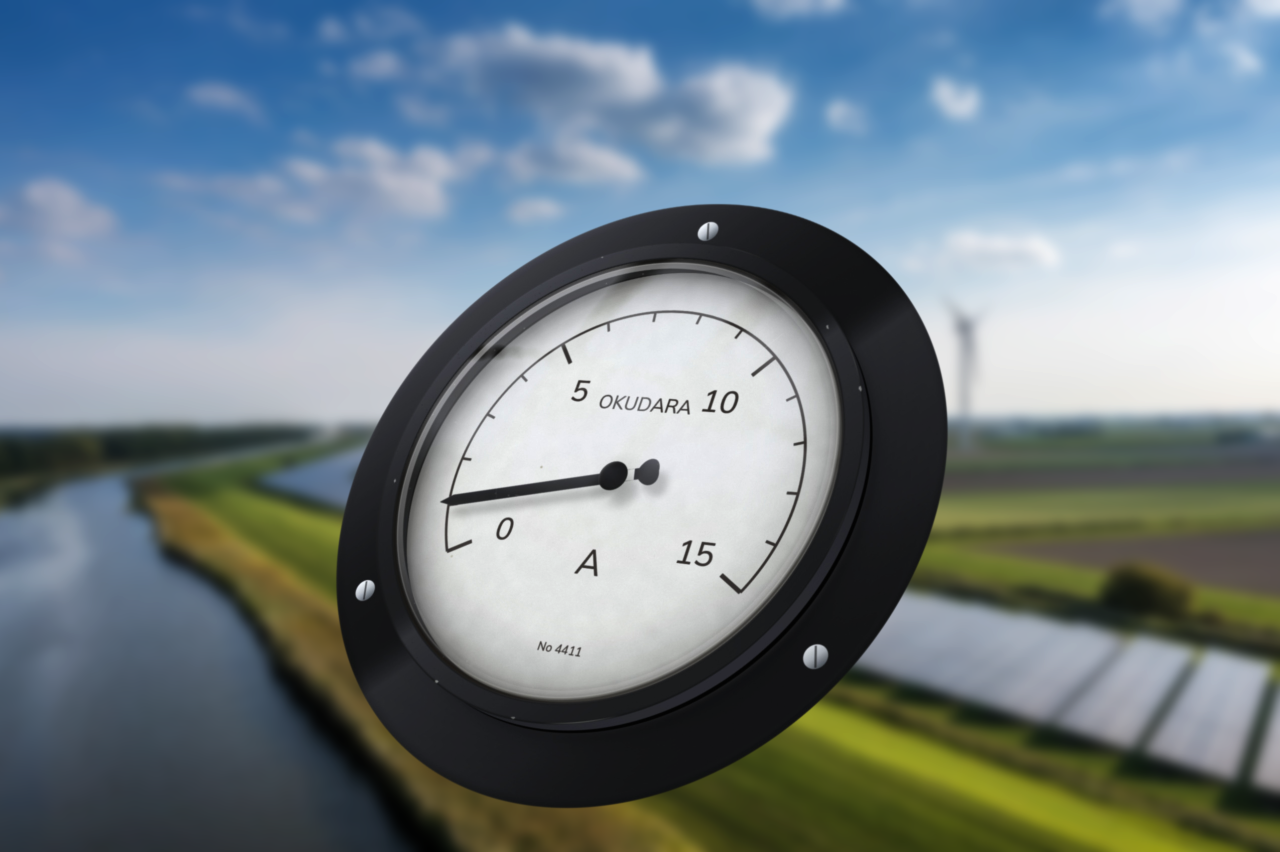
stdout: {"value": 1, "unit": "A"}
